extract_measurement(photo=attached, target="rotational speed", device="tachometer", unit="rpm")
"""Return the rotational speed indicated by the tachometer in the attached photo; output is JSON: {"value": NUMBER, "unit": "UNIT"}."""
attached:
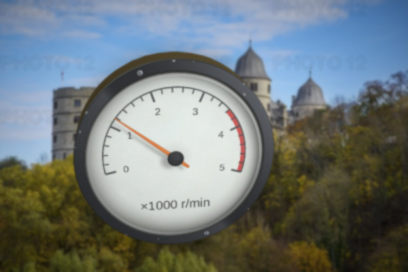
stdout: {"value": 1200, "unit": "rpm"}
